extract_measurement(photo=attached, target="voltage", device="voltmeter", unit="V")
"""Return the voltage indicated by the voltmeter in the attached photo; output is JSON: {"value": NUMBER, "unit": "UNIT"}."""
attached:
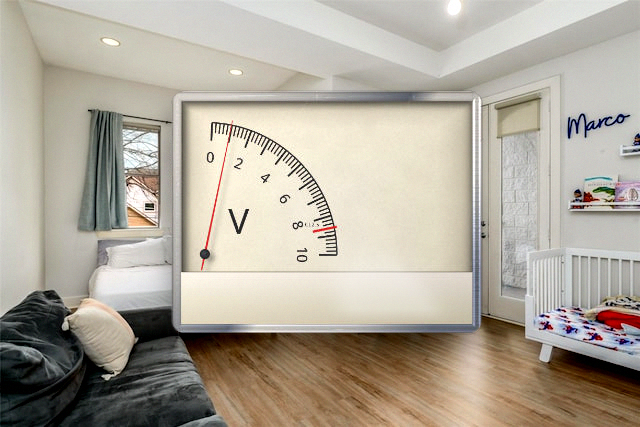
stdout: {"value": 1, "unit": "V"}
